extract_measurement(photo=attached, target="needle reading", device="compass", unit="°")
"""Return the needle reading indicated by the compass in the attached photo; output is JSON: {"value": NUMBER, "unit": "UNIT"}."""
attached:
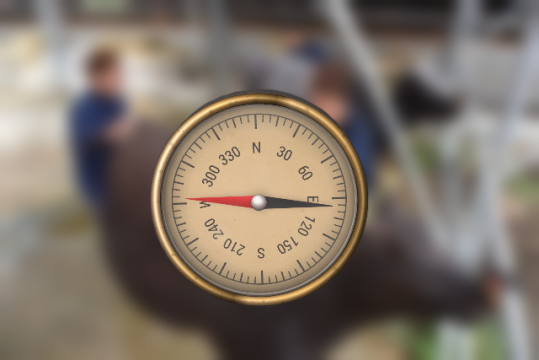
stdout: {"value": 275, "unit": "°"}
